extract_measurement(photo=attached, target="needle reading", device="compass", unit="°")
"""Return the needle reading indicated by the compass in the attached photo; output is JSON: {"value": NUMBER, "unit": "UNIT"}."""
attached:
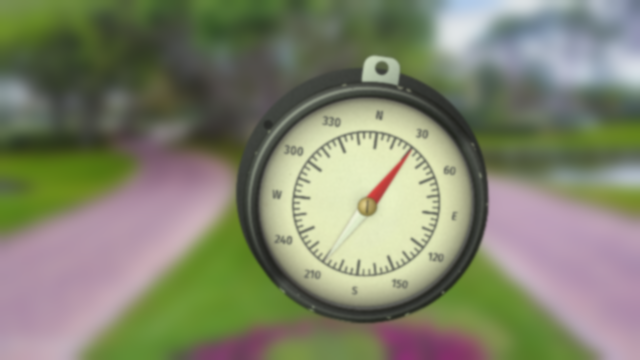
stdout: {"value": 30, "unit": "°"}
